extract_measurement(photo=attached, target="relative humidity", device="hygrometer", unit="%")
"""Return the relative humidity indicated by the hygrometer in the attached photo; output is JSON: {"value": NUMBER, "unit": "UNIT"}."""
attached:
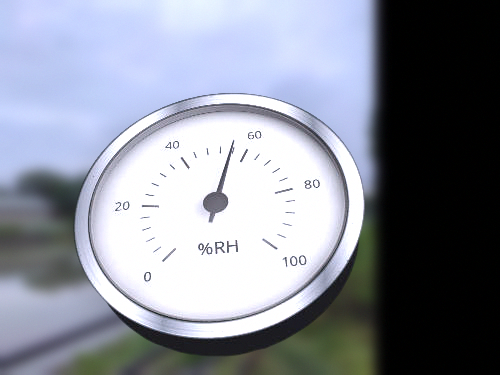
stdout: {"value": 56, "unit": "%"}
